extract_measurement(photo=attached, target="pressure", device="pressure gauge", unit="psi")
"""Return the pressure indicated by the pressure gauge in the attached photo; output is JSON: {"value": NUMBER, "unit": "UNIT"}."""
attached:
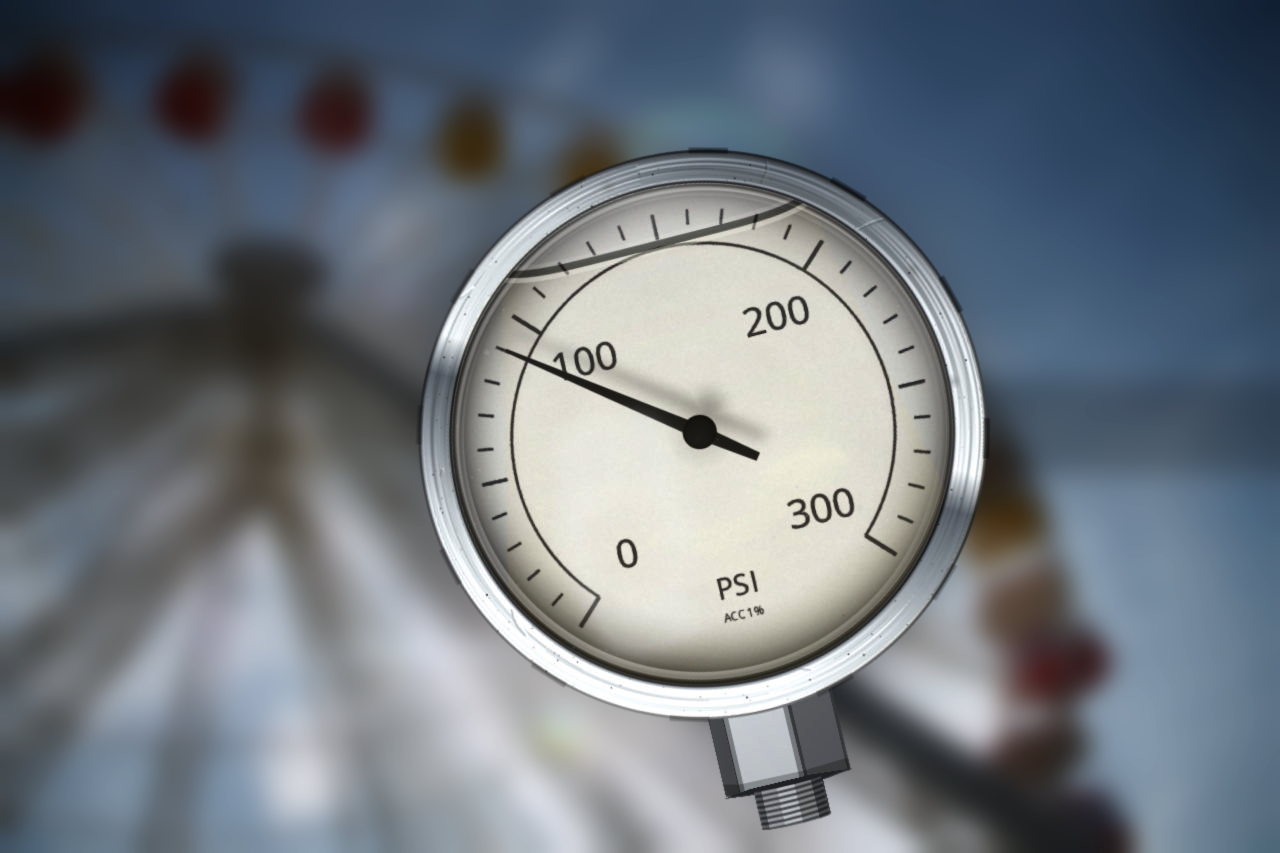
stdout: {"value": 90, "unit": "psi"}
